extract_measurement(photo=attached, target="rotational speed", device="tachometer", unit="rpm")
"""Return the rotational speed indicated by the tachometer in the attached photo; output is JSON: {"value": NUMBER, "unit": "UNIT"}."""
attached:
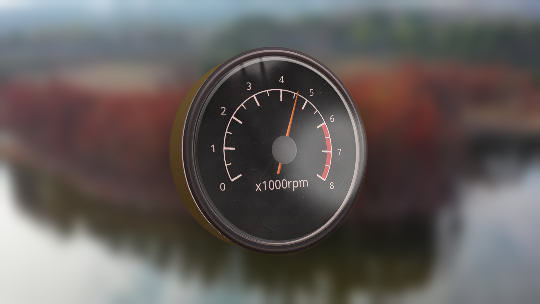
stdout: {"value": 4500, "unit": "rpm"}
